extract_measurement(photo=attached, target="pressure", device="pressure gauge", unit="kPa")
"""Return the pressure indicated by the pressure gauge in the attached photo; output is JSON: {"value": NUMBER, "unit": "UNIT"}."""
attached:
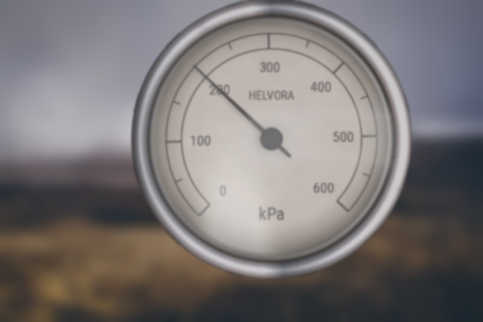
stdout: {"value": 200, "unit": "kPa"}
